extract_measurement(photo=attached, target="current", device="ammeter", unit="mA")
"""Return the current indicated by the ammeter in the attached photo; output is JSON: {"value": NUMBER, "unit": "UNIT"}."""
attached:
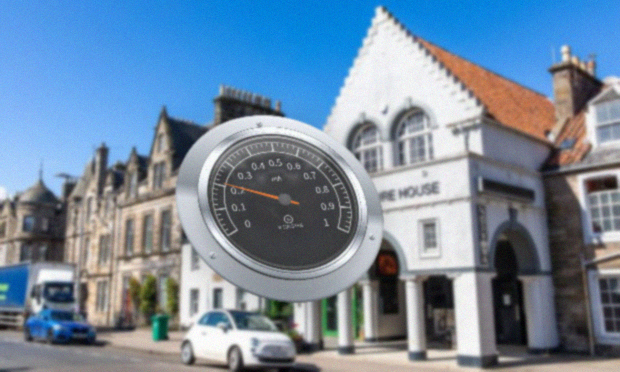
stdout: {"value": 0.2, "unit": "mA"}
